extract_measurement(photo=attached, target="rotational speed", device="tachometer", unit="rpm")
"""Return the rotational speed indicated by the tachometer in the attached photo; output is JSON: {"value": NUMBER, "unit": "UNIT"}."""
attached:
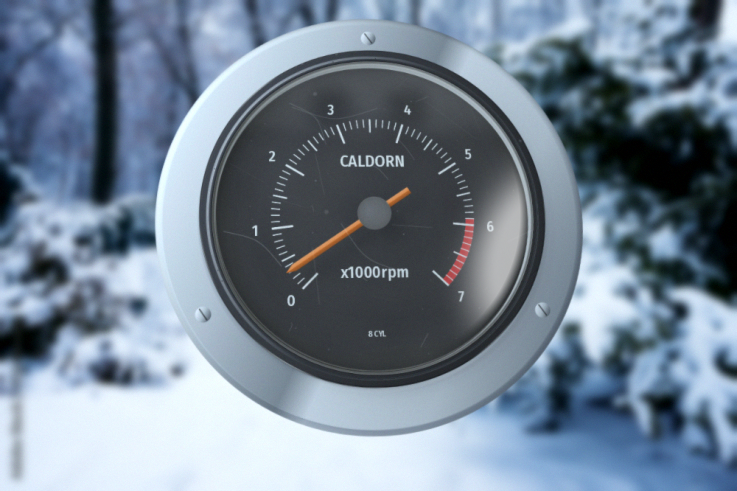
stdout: {"value": 300, "unit": "rpm"}
